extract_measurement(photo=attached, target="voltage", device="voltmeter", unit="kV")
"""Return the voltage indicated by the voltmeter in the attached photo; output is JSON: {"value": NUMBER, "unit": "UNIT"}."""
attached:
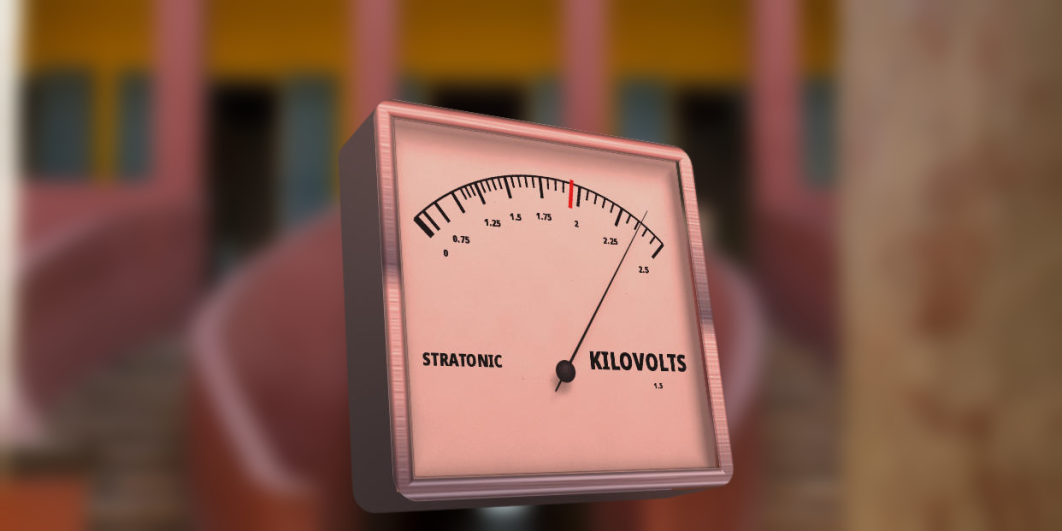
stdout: {"value": 2.35, "unit": "kV"}
